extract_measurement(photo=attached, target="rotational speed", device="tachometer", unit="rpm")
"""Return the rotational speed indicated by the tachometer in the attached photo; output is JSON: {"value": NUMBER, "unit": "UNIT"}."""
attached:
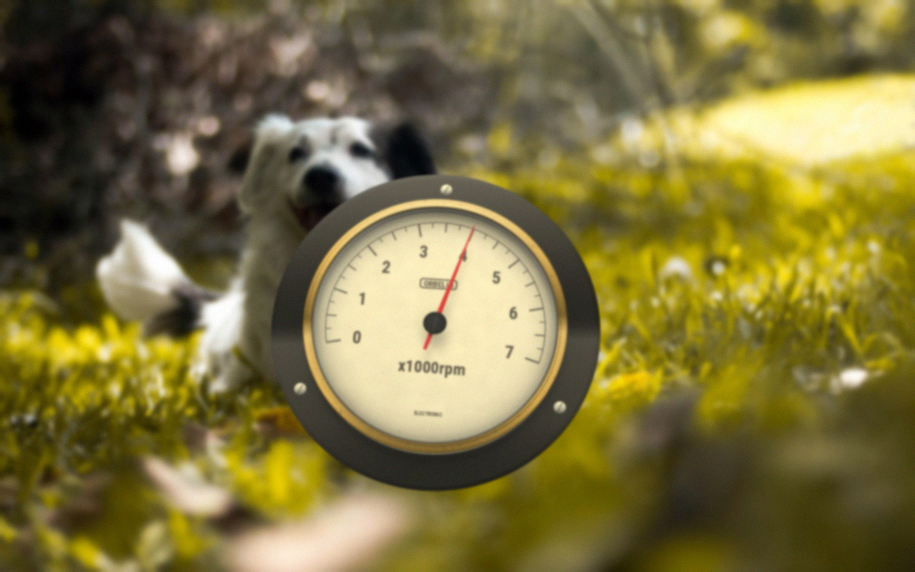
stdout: {"value": 4000, "unit": "rpm"}
